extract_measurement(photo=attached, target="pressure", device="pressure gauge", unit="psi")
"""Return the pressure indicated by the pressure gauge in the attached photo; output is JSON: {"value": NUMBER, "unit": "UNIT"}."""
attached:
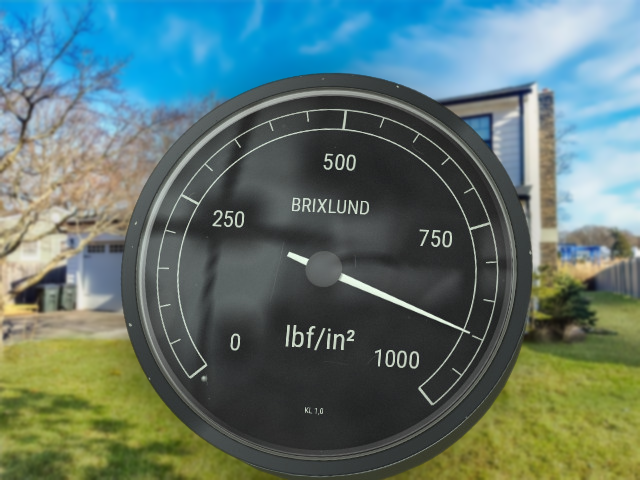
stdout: {"value": 900, "unit": "psi"}
